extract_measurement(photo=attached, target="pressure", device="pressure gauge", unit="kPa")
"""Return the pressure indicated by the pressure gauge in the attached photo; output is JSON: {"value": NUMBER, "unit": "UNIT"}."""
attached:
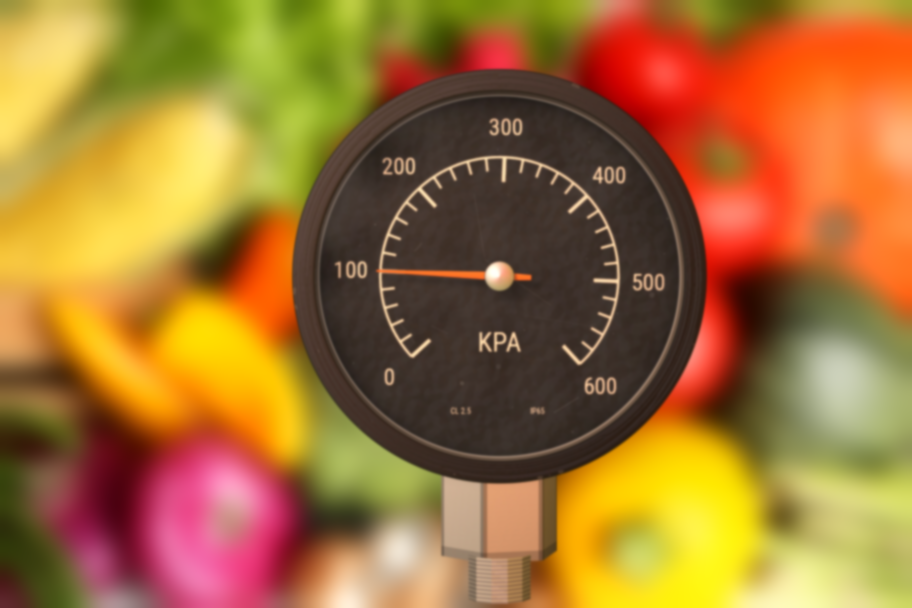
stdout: {"value": 100, "unit": "kPa"}
